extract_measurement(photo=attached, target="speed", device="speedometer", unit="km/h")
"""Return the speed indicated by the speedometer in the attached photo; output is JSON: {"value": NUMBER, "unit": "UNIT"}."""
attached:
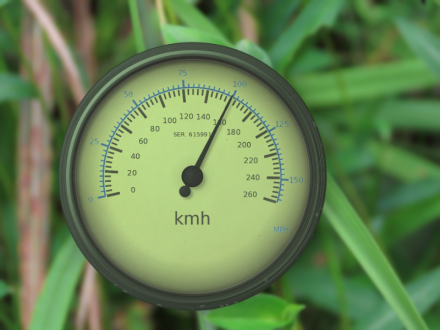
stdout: {"value": 160, "unit": "km/h"}
